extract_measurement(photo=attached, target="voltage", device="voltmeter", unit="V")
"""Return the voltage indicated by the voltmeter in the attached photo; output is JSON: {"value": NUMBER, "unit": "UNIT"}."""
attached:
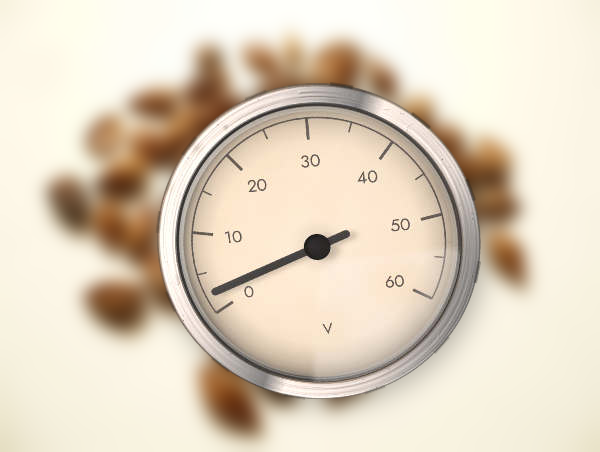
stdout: {"value": 2.5, "unit": "V"}
